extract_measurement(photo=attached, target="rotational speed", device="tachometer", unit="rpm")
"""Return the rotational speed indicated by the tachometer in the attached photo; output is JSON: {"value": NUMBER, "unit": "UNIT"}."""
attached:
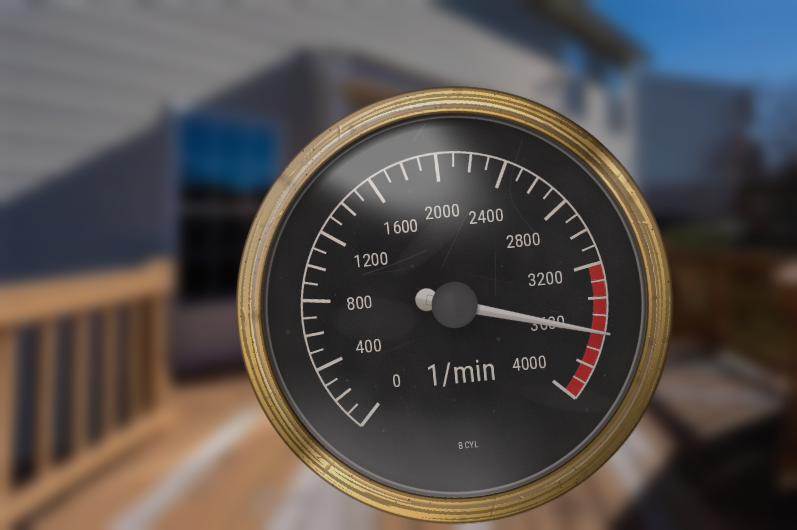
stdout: {"value": 3600, "unit": "rpm"}
